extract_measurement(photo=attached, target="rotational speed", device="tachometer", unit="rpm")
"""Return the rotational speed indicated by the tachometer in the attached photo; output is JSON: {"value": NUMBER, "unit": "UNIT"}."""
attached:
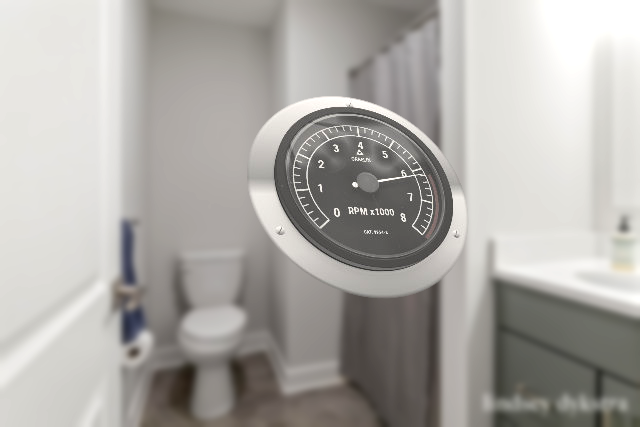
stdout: {"value": 6200, "unit": "rpm"}
